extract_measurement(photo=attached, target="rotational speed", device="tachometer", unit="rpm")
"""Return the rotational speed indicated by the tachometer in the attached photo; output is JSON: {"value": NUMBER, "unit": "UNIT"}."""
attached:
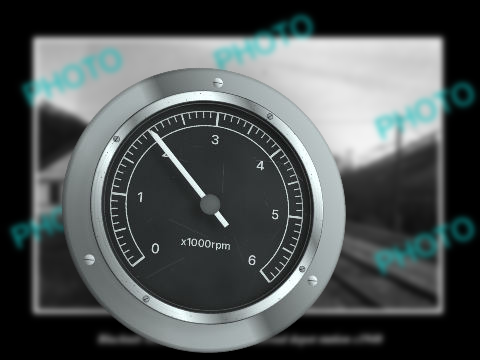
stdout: {"value": 2000, "unit": "rpm"}
